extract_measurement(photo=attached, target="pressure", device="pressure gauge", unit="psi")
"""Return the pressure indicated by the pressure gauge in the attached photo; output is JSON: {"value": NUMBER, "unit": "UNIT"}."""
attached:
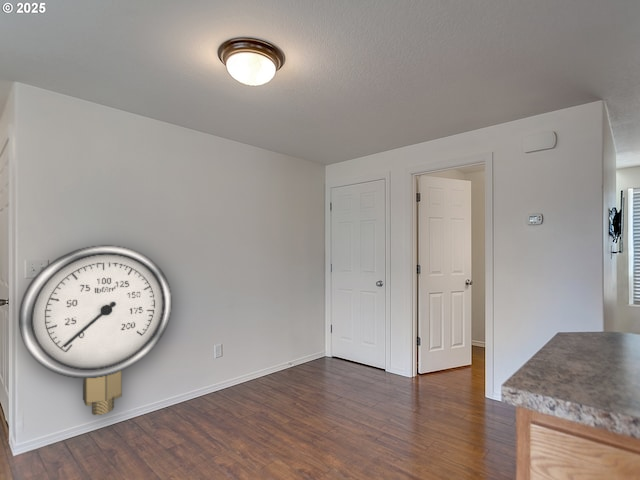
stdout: {"value": 5, "unit": "psi"}
